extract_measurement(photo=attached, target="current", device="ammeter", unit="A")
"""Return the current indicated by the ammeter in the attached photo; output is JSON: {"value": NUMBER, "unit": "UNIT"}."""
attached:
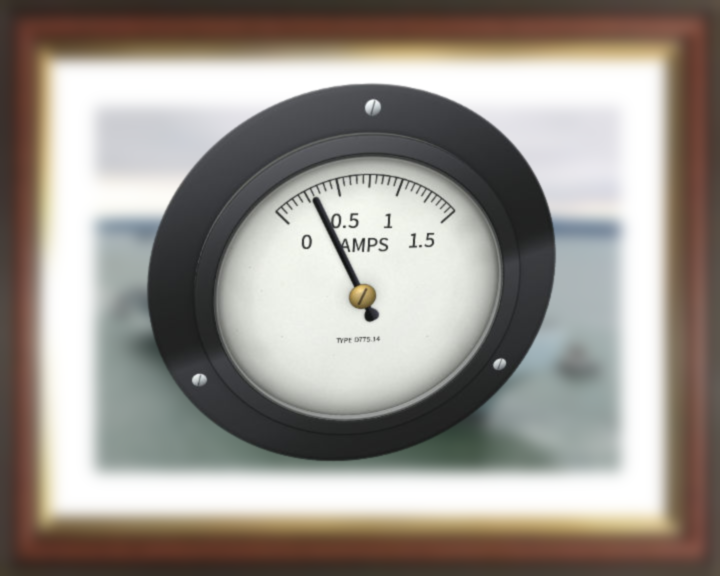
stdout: {"value": 0.3, "unit": "A"}
